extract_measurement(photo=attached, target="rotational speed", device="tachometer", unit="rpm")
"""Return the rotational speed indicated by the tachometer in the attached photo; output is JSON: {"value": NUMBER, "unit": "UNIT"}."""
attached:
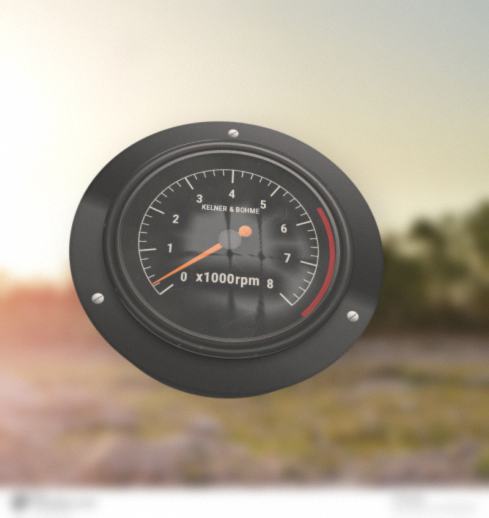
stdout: {"value": 200, "unit": "rpm"}
